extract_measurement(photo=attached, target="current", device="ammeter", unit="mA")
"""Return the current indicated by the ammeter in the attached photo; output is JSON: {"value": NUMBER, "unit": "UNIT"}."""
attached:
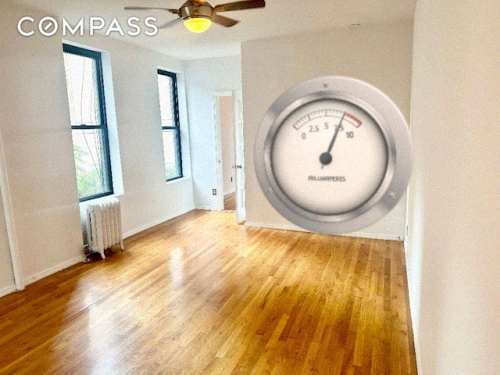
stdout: {"value": 7.5, "unit": "mA"}
